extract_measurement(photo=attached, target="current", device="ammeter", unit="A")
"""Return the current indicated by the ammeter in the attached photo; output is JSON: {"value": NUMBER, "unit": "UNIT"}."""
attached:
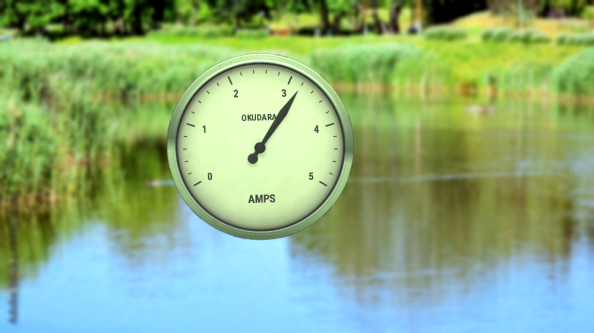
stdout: {"value": 3.2, "unit": "A"}
